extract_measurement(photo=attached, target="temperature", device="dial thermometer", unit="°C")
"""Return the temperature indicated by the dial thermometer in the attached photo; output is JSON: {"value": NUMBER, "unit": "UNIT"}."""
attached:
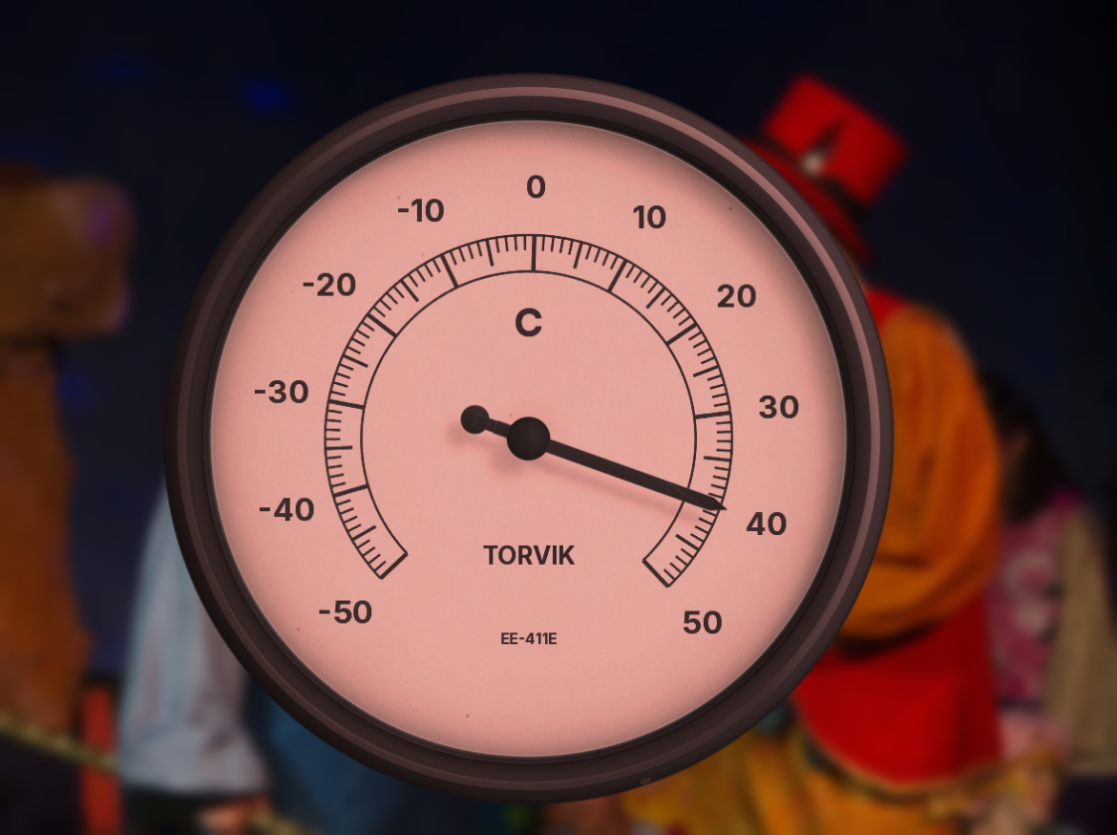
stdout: {"value": 40, "unit": "°C"}
